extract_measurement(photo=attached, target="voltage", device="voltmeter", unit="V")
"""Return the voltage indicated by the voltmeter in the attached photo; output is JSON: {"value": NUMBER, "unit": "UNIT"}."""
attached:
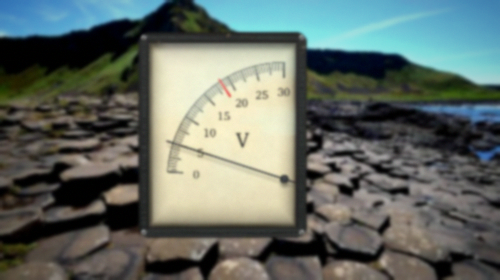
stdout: {"value": 5, "unit": "V"}
